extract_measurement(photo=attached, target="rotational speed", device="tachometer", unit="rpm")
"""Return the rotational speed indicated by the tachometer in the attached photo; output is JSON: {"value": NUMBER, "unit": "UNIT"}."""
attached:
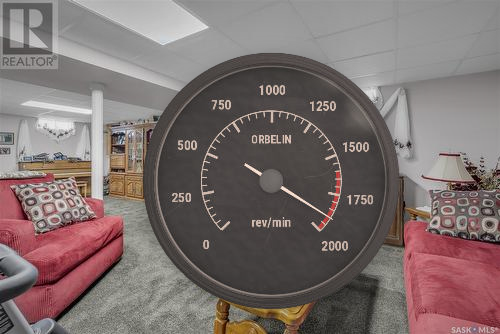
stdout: {"value": 1900, "unit": "rpm"}
